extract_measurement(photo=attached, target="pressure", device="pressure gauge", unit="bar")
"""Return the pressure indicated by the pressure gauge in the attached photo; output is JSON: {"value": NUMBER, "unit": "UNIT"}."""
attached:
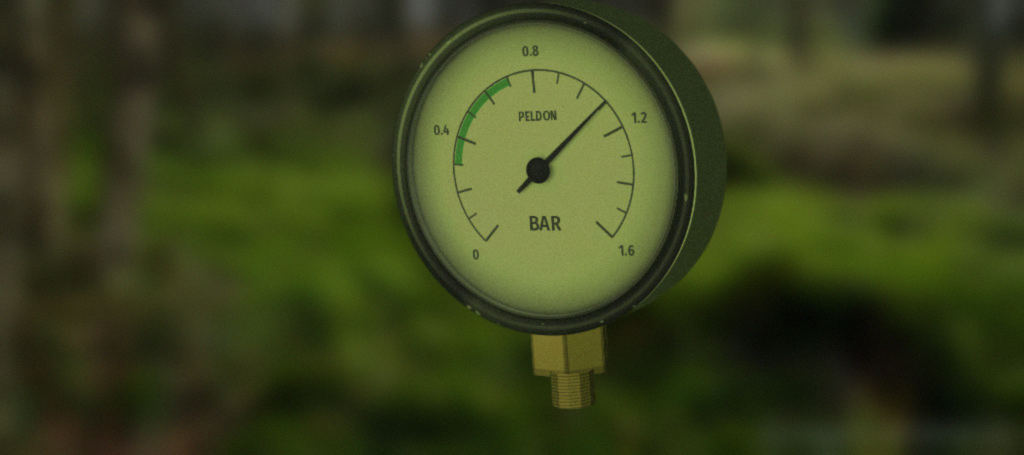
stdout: {"value": 1.1, "unit": "bar"}
